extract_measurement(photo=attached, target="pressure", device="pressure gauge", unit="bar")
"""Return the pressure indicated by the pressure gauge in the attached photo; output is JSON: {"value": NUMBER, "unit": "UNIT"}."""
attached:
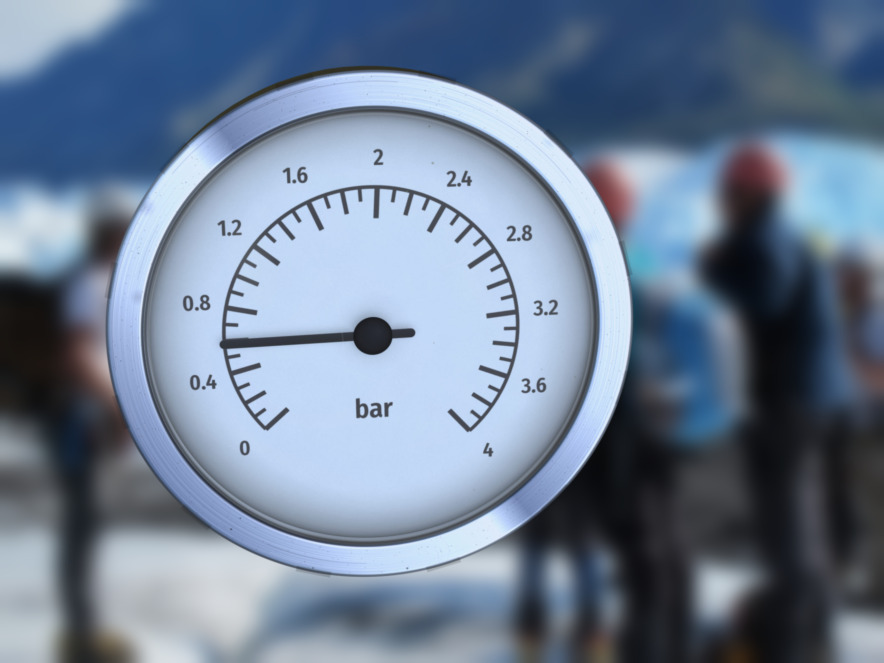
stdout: {"value": 0.6, "unit": "bar"}
